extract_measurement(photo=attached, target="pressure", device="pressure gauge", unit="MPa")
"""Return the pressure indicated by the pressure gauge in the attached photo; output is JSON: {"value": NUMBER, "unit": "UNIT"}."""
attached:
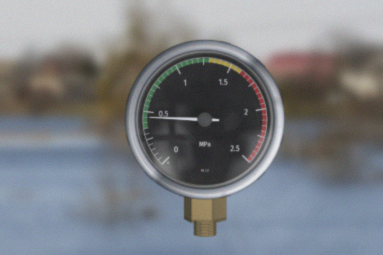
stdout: {"value": 0.45, "unit": "MPa"}
